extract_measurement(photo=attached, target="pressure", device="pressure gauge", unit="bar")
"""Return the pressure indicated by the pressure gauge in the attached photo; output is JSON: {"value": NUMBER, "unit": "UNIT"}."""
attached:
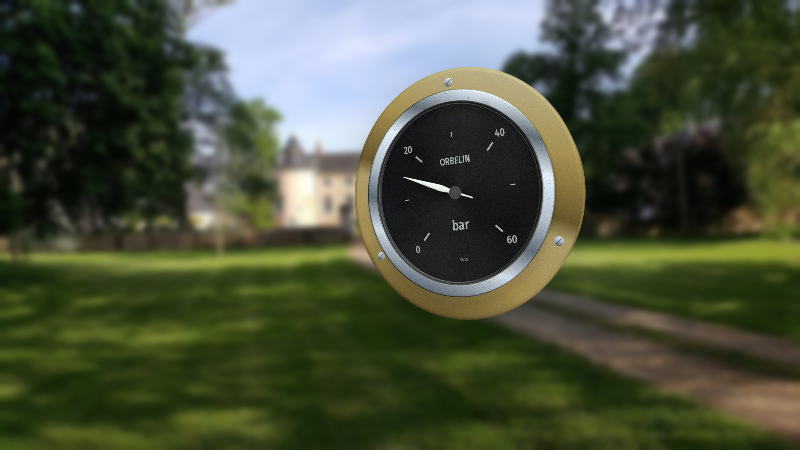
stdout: {"value": 15, "unit": "bar"}
